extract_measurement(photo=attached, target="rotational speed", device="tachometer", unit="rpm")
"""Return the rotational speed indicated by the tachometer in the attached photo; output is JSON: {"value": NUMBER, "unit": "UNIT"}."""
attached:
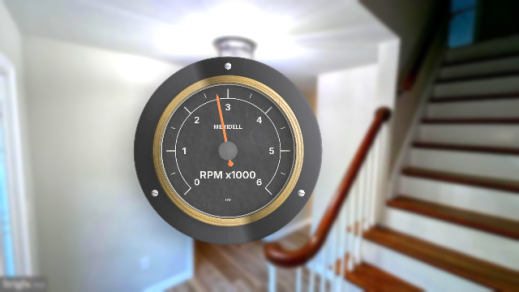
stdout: {"value": 2750, "unit": "rpm"}
